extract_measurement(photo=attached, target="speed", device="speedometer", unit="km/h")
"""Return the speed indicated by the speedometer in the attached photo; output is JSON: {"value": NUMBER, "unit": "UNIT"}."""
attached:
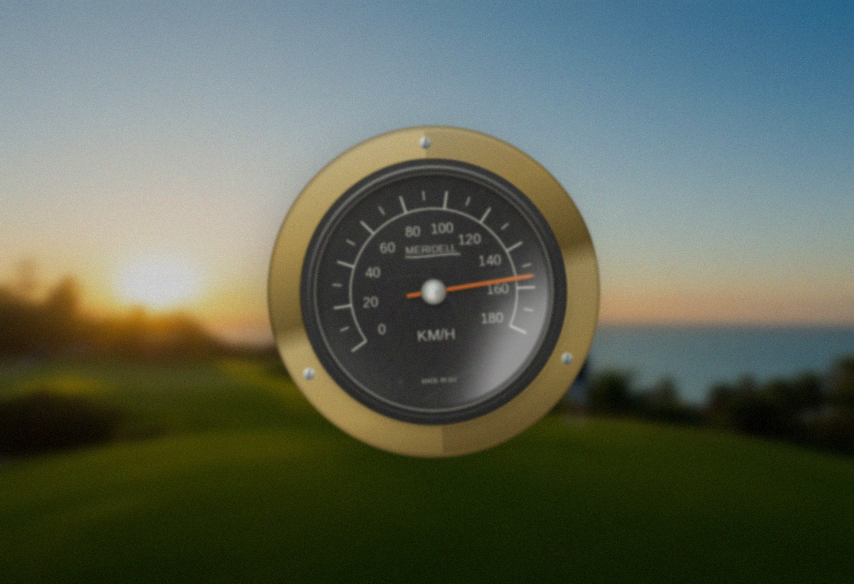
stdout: {"value": 155, "unit": "km/h"}
